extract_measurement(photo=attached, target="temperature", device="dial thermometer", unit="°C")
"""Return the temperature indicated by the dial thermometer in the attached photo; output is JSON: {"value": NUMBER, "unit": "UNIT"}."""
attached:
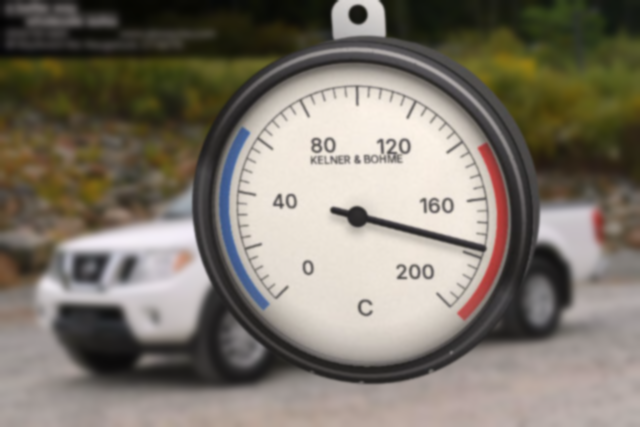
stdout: {"value": 176, "unit": "°C"}
